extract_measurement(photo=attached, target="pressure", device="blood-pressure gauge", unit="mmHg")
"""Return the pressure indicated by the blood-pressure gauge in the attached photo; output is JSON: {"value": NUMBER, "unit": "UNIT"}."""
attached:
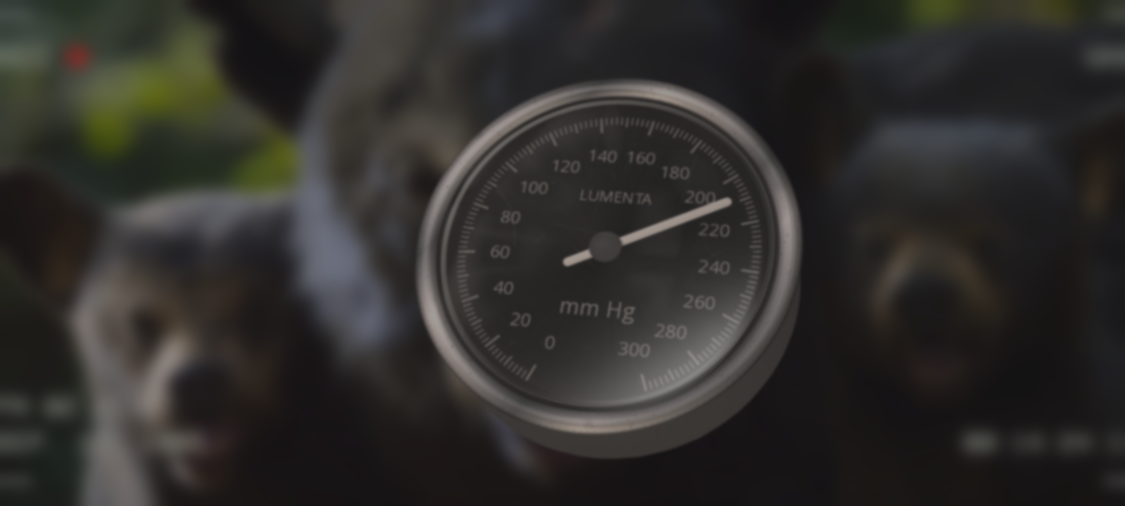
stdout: {"value": 210, "unit": "mmHg"}
